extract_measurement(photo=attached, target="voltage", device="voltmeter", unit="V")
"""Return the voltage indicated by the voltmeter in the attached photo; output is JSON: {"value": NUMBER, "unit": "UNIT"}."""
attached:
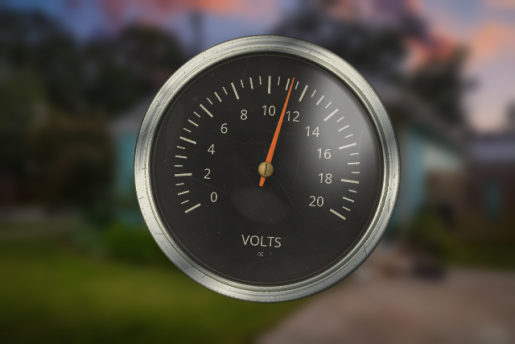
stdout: {"value": 11.25, "unit": "V"}
